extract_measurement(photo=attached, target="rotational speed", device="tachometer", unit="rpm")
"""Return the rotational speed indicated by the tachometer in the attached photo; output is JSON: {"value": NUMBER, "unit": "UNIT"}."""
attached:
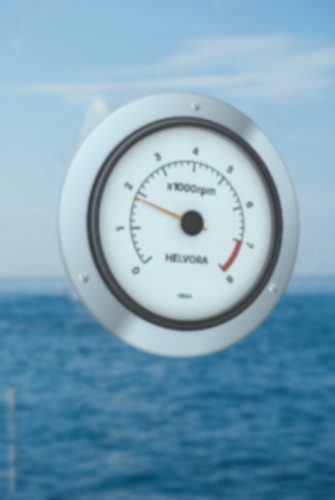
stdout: {"value": 1800, "unit": "rpm"}
